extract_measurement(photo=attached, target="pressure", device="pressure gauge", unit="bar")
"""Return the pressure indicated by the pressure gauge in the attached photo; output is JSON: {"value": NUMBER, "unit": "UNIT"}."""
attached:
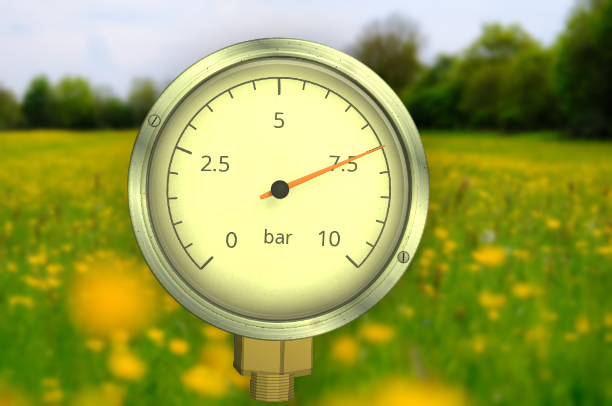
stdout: {"value": 7.5, "unit": "bar"}
